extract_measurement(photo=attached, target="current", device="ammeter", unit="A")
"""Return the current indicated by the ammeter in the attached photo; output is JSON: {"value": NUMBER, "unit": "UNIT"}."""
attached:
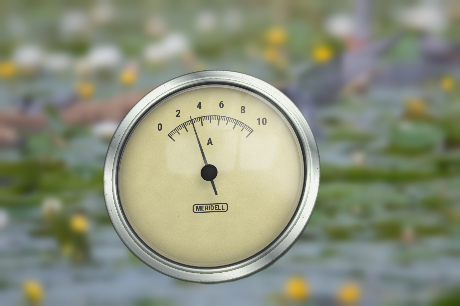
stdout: {"value": 3, "unit": "A"}
